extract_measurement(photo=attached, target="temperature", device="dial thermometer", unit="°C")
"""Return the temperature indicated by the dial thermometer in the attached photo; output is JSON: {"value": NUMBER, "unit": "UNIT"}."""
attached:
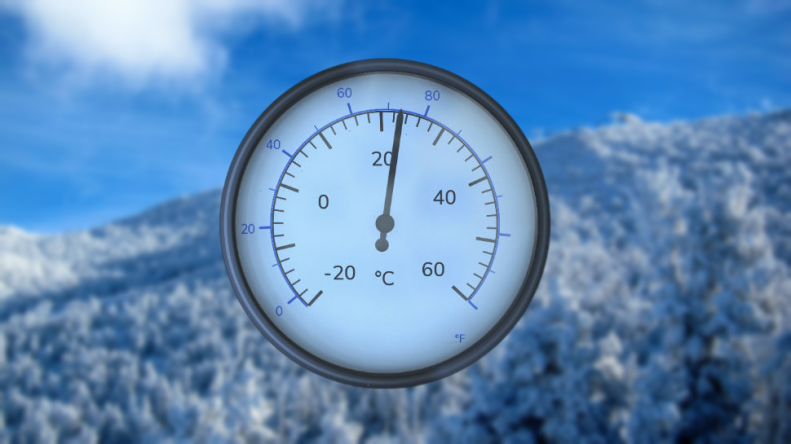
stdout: {"value": 23, "unit": "°C"}
